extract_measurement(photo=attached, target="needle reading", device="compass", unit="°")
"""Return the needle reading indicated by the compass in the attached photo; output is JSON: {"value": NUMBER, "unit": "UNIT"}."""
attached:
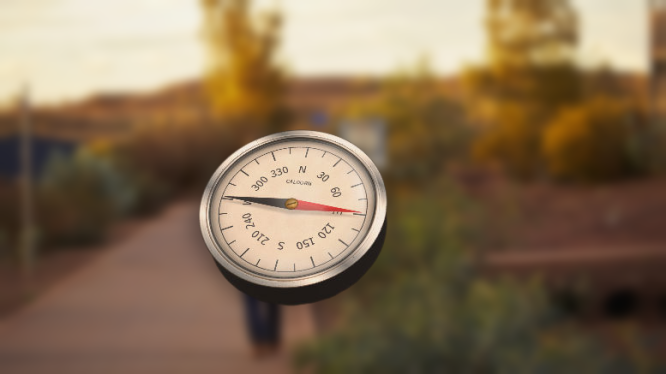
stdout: {"value": 90, "unit": "°"}
